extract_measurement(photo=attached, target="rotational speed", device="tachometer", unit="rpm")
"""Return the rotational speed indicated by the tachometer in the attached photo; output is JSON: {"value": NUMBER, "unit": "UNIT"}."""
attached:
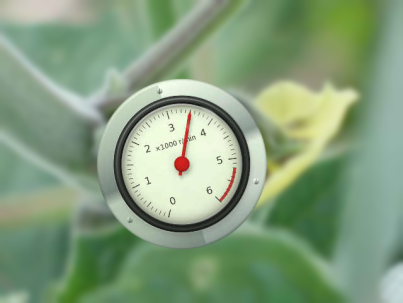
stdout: {"value": 3500, "unit": "rpm"}
